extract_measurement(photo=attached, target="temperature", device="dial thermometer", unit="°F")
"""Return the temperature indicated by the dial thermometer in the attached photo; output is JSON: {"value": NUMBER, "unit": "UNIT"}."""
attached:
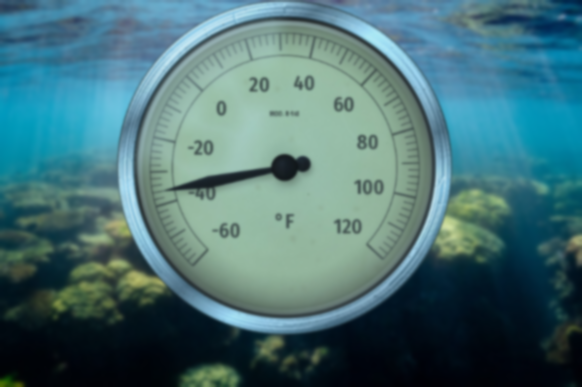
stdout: {"value": -36, "unit": "°F"}
